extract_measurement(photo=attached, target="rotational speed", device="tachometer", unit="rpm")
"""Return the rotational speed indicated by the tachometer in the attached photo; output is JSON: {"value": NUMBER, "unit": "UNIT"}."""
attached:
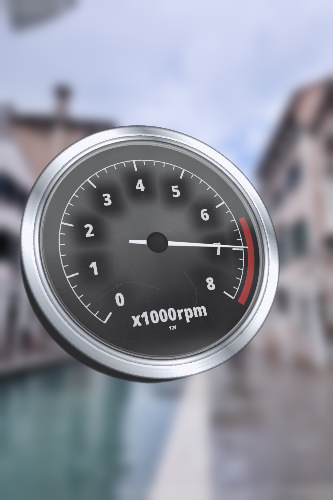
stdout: {"value": 7000, "unit": "rpm"}
